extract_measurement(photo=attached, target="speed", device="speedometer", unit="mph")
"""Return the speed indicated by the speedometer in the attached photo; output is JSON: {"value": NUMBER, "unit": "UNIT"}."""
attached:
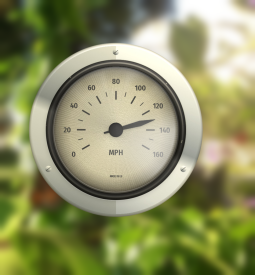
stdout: {"value": 130, "unit": "mph"}
